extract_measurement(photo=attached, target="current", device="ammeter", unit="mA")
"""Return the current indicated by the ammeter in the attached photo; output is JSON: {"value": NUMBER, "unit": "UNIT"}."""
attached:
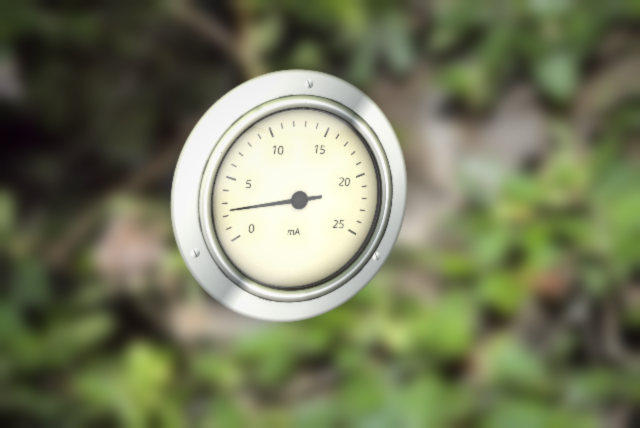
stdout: {"value": 2.5, "unit": "mA"}
